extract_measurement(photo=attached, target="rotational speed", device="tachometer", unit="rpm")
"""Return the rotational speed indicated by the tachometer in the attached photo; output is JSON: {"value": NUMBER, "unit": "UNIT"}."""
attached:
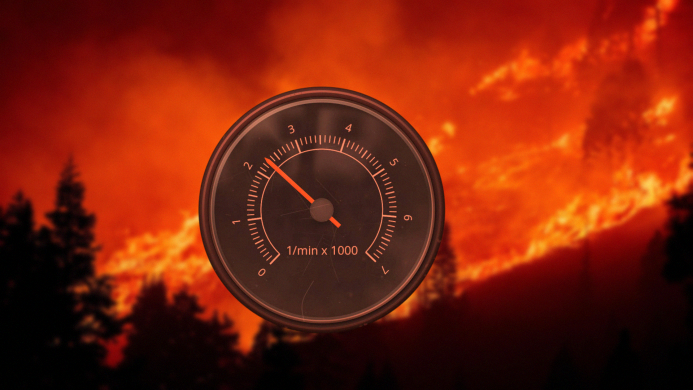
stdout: {"value": 2300, "unit": "rpm"}
